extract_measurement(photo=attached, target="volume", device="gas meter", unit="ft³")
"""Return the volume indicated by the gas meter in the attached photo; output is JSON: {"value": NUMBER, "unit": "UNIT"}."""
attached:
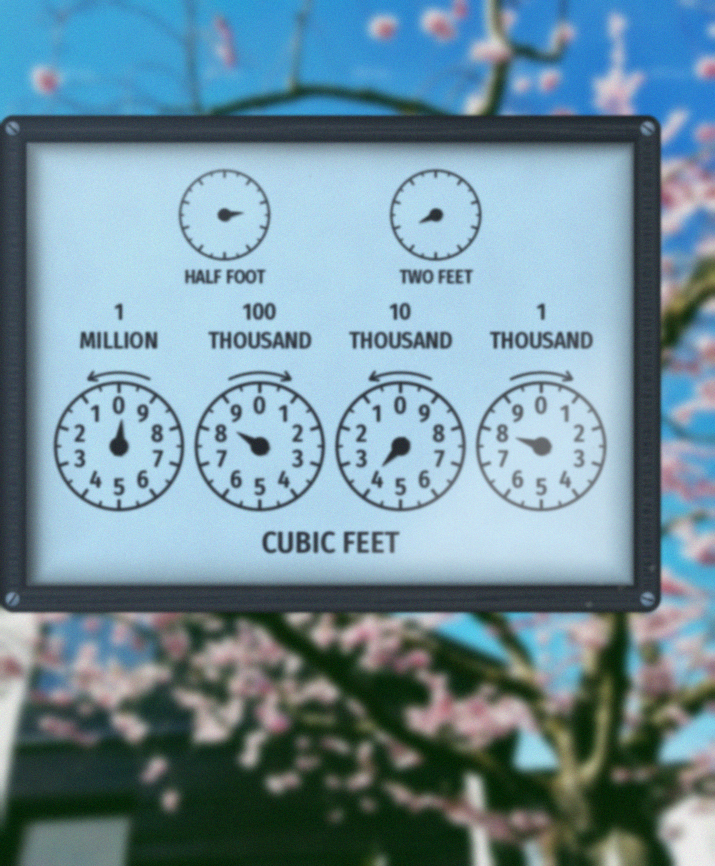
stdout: {"value": 983800, "unit": "ft³"}
